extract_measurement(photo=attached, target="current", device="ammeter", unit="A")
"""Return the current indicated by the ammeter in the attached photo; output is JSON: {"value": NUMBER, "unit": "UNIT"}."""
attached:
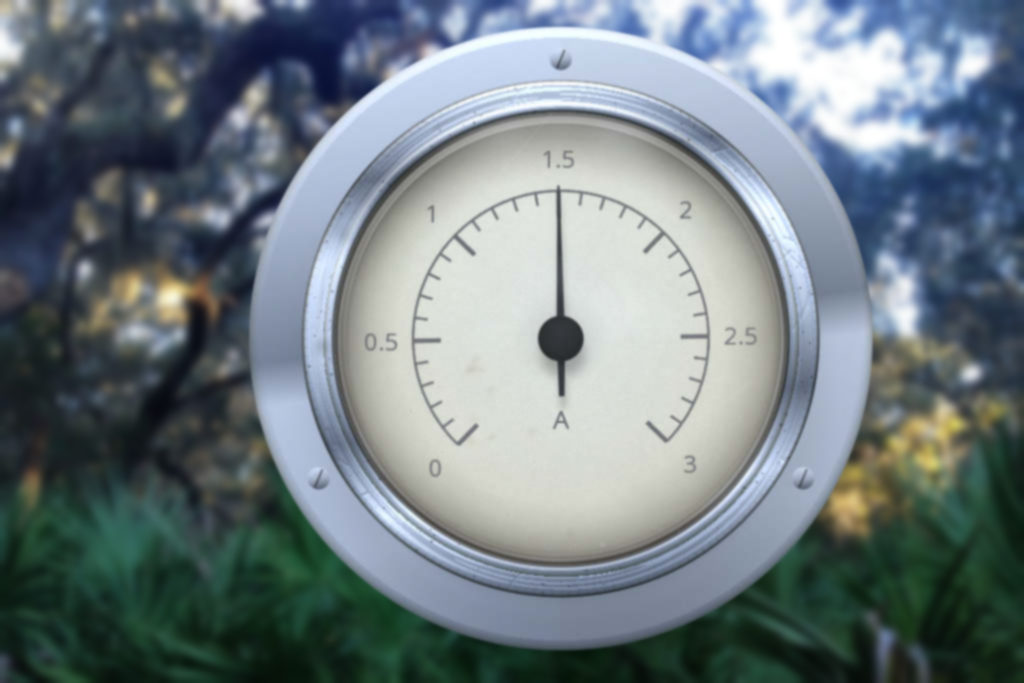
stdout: {"value": 1.5, "unit": "A"}
